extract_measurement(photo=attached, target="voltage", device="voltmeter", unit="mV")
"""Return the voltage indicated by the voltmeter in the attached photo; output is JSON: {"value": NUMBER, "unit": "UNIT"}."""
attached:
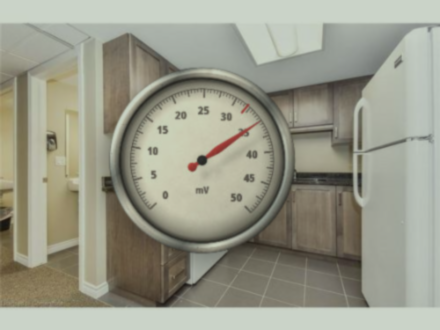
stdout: {"value": 35, "unit": "mV"}
